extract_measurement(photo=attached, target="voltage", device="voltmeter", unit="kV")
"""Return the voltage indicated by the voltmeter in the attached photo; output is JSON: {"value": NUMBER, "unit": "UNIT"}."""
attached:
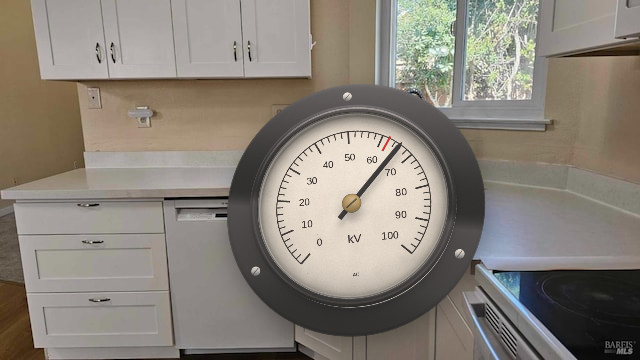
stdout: {"value": 66, "unit": "kV"}
